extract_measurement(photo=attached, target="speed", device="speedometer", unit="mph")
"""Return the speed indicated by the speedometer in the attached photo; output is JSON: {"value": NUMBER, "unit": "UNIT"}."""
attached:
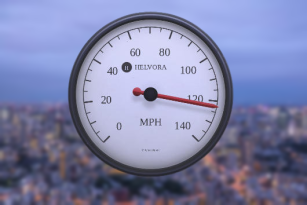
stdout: {"value": 122.5, "unit": "mph"}
